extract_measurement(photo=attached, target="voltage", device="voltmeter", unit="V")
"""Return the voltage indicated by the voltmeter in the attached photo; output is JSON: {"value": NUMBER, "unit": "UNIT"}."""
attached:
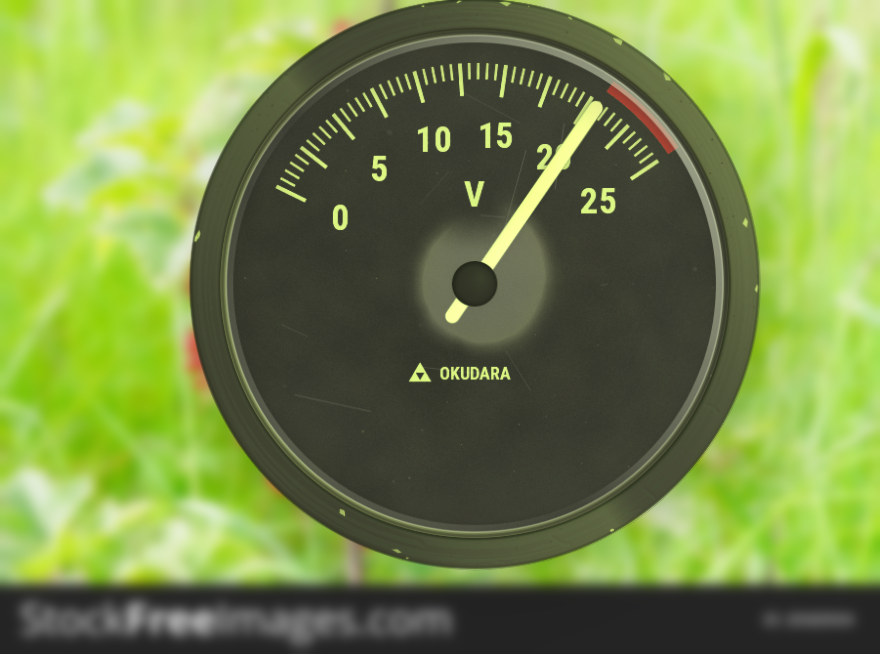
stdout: {"value": 20.5, "unit": "V"}
